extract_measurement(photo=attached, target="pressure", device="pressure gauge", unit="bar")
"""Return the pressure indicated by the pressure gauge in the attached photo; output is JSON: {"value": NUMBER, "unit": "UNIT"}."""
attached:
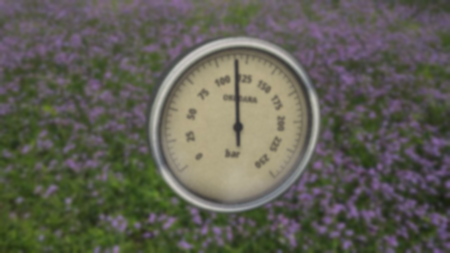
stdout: {"value": 115, "unit": "bar"}
